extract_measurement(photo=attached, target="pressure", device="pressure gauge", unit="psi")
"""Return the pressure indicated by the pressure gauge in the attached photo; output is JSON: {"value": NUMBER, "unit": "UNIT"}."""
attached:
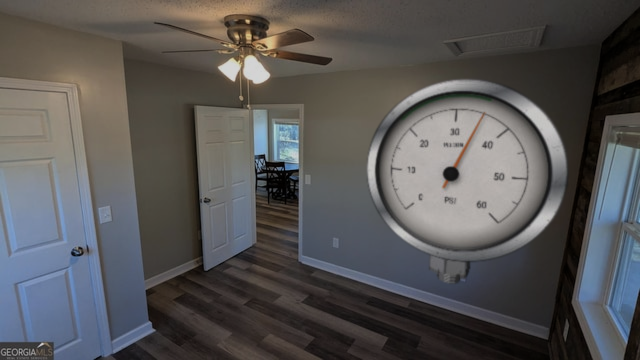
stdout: {"value": 35, "unit": "psi"}
